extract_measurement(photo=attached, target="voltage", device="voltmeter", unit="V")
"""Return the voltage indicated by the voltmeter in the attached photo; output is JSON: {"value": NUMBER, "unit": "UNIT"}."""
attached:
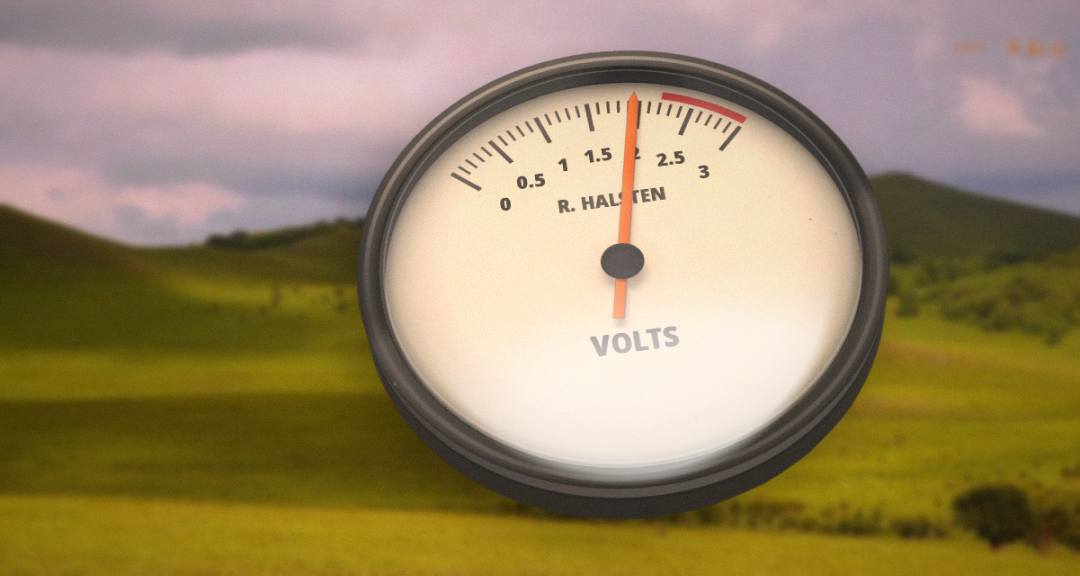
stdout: {"value": 1.95, "unit": "V"}
